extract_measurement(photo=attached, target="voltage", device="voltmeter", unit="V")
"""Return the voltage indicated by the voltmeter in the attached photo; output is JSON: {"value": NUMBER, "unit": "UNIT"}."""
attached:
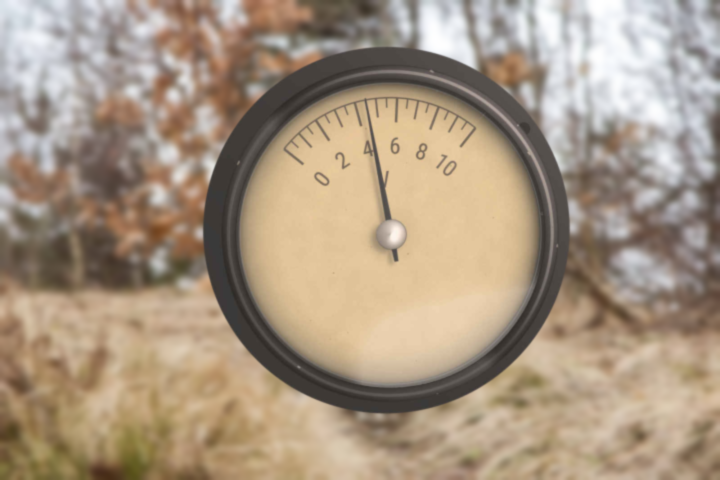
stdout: {"value": 4.5, "unit": "V"}
